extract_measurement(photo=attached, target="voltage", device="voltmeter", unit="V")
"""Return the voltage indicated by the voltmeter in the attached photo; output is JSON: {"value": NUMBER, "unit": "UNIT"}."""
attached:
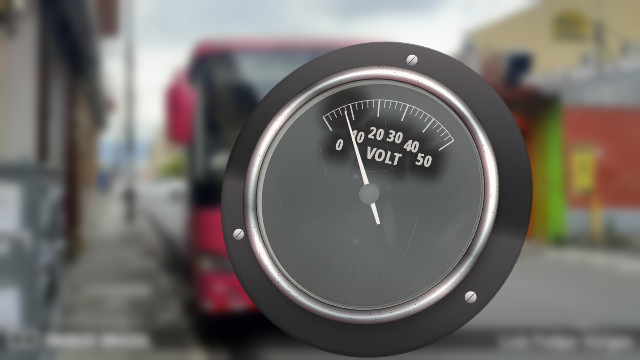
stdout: {"value": 8, "unit": "V"}
